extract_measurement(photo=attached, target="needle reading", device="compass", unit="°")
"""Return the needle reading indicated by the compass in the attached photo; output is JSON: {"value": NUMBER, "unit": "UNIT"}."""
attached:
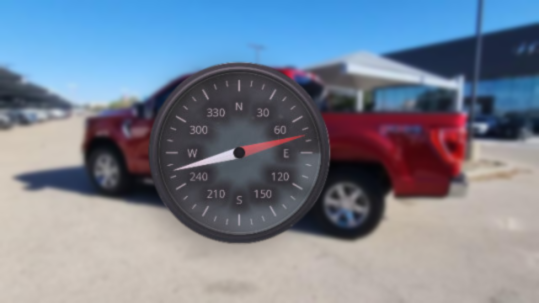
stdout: {"value": 75, "unit": "°"}
